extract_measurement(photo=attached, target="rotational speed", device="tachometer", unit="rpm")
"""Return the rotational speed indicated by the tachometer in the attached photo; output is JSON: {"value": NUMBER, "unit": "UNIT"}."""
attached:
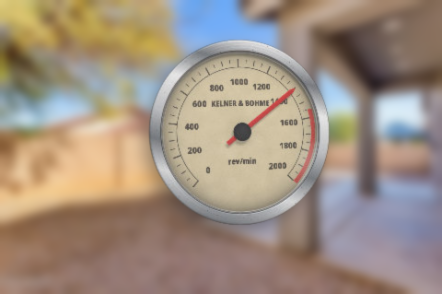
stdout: {"value": 1400, "unit": "rpm"}
